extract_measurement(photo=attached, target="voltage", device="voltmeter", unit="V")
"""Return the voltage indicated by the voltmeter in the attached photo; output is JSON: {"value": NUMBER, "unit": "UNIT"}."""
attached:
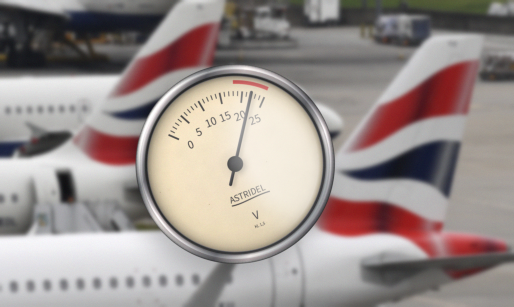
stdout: {"value": 22, "unit": "V"}
